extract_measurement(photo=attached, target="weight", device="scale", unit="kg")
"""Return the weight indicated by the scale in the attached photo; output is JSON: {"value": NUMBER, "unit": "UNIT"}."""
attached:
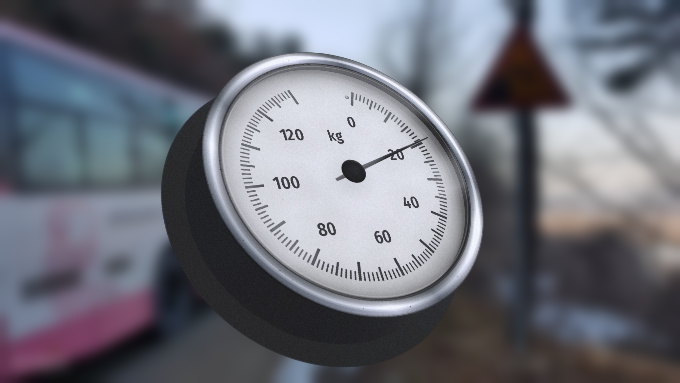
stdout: {"value": 20, "unit": "kg"}
